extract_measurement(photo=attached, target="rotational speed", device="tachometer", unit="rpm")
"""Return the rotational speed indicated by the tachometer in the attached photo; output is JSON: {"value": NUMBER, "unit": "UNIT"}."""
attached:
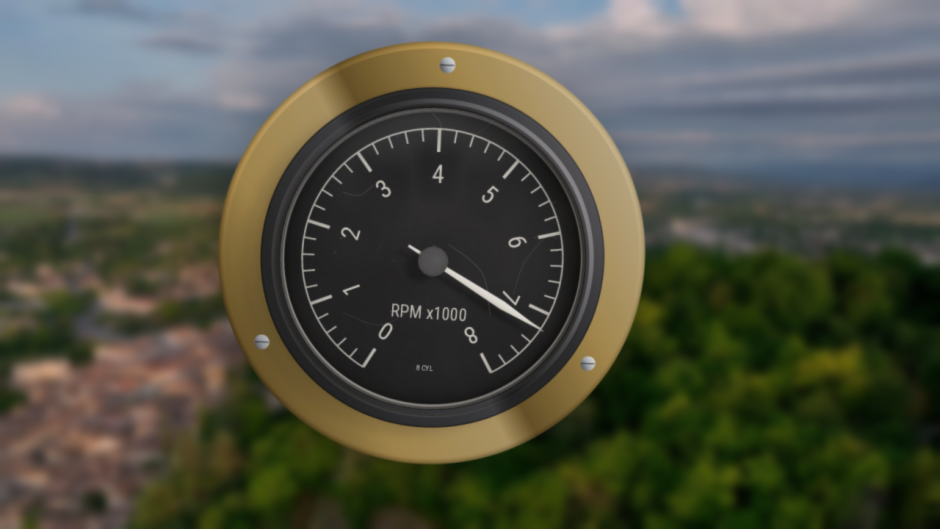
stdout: {"value": 7200, "unit": "rpm"}
